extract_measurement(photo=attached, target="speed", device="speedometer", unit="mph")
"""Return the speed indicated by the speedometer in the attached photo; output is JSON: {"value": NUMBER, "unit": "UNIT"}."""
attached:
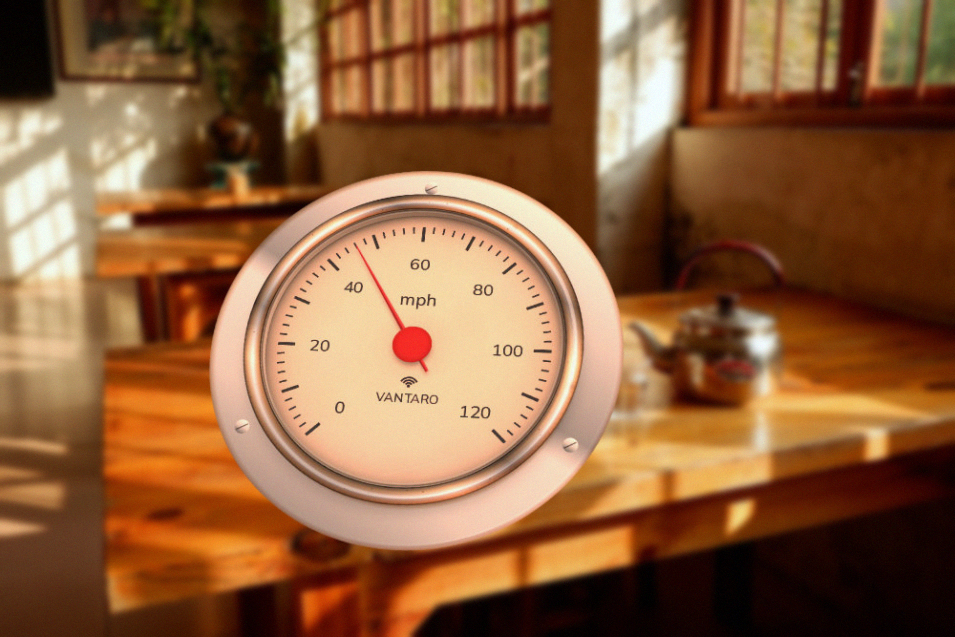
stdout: {"value": 46, "unit": "mph"}
